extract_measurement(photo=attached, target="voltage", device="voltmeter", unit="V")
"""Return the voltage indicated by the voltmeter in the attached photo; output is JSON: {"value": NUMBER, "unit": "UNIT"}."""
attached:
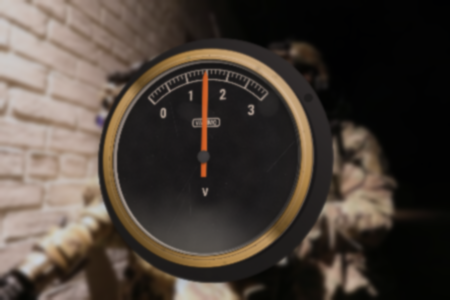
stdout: {"value": 1.5, "unit": "V"}
